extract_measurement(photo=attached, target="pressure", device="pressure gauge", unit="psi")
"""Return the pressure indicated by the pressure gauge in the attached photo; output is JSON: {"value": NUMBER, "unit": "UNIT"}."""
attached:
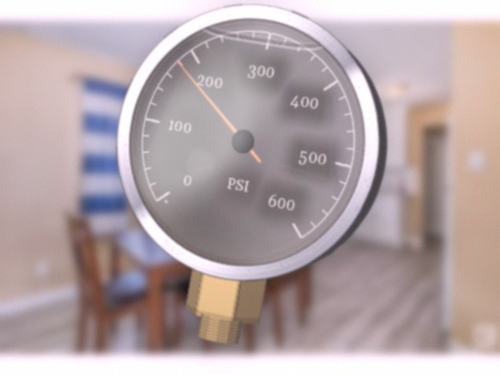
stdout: {"value": 180, "unit": "psi"}
